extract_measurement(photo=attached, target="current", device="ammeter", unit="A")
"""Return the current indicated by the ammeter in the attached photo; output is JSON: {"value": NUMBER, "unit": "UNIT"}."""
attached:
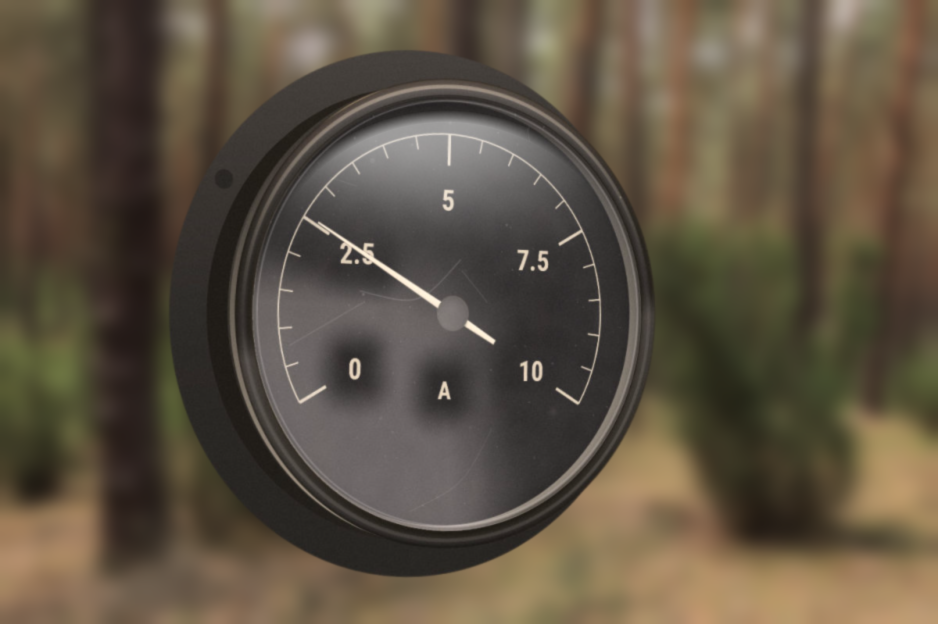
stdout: {"value": 2.5, "unit": "A"}
